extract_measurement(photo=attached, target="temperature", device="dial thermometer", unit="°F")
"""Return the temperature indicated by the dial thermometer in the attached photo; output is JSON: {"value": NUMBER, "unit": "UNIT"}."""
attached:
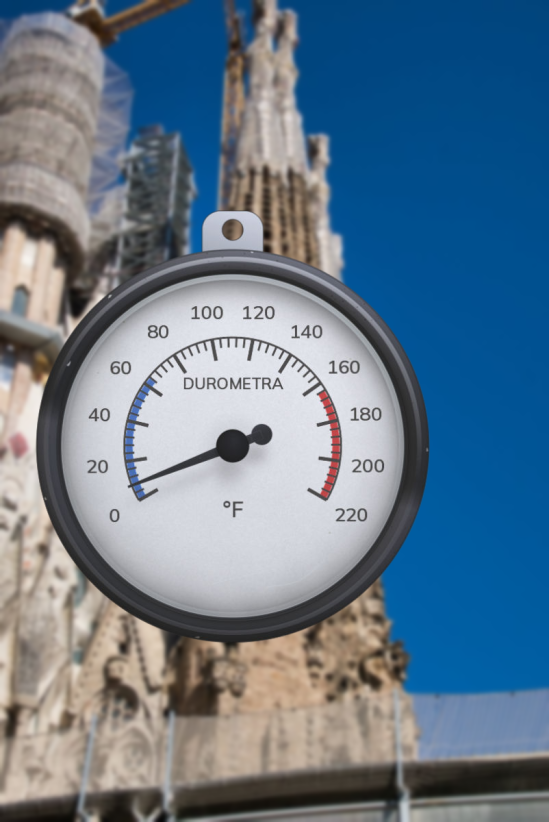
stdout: {"value": 8, "unit": "°F"}
